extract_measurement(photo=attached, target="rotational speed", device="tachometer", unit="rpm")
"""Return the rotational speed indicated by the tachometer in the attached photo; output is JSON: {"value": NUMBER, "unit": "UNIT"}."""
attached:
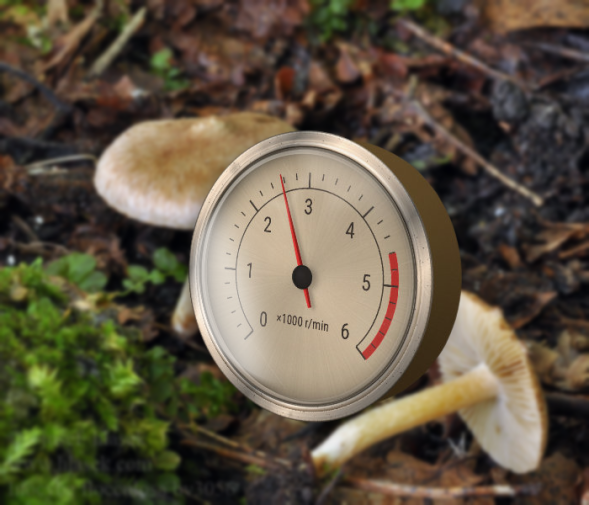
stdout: {"value": 2600, "unit": "rpm"}
